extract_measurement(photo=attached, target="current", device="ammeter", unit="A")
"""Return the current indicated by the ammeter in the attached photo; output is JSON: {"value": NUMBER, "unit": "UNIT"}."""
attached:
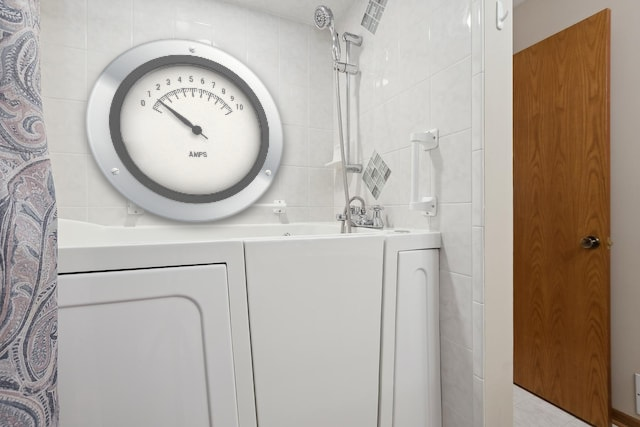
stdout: {"value": 1, "unit": "A"}
